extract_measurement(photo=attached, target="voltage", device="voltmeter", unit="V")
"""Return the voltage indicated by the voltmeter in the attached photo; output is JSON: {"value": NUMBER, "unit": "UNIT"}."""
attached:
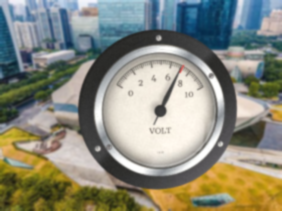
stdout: {"value": 7, "unit": "V"}
